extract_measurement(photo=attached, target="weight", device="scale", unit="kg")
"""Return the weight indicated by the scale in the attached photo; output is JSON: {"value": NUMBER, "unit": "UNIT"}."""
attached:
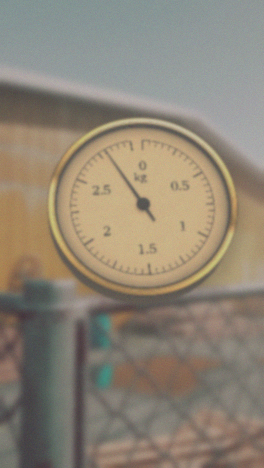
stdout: {"value": 2.8, "unit": "kg"}
